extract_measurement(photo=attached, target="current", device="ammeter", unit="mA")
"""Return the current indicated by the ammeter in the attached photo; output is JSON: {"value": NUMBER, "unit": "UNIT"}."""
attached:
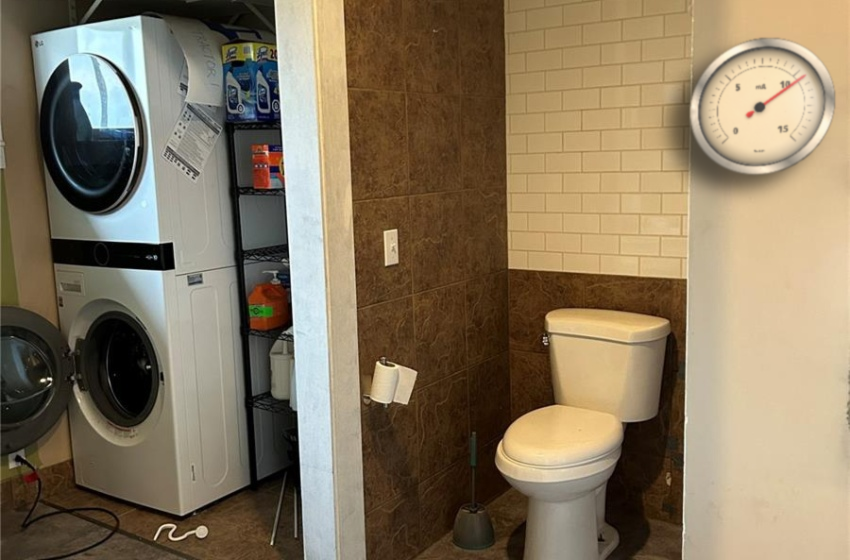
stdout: {"value": 10.5, "unit": "mA"}
